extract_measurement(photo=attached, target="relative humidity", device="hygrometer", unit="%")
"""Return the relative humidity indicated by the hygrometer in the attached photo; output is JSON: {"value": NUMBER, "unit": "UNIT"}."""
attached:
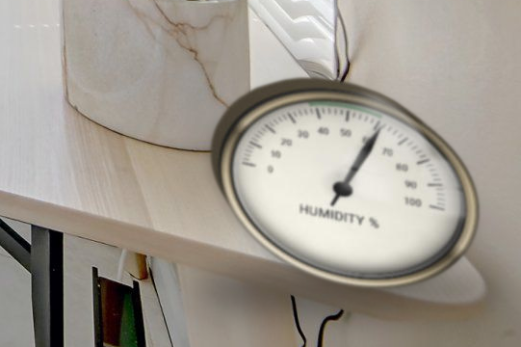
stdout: {"value": 60, "unit": "%"}
